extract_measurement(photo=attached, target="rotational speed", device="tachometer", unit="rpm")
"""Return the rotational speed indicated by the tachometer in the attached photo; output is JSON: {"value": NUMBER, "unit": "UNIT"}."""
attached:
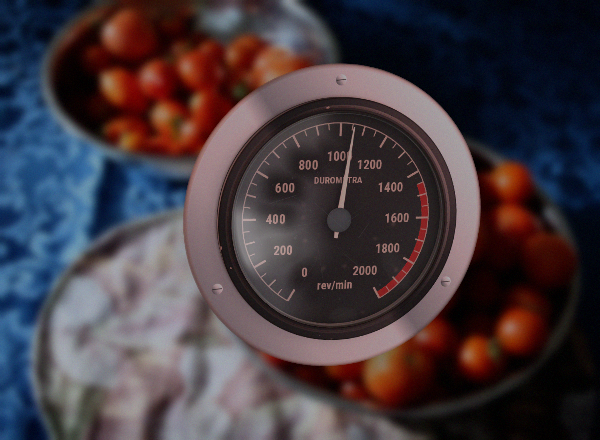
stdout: {"value": 1050, "unit": "rpm"}
